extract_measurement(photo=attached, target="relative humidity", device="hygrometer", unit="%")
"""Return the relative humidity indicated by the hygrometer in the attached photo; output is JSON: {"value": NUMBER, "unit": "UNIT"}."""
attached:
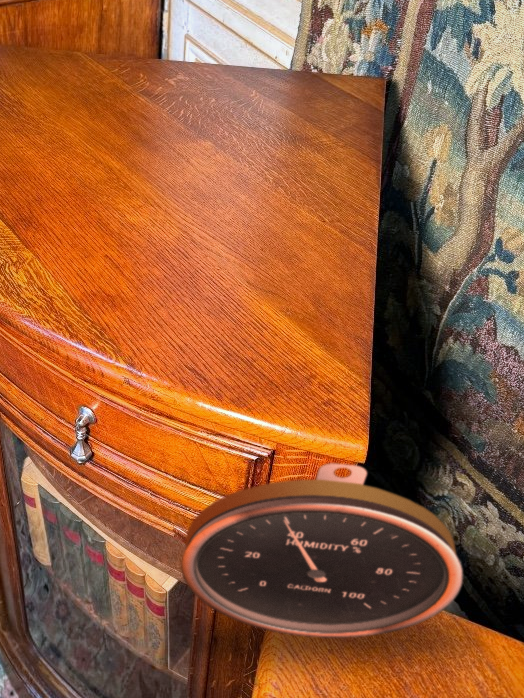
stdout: {"value": 40, "unit": "%"}
